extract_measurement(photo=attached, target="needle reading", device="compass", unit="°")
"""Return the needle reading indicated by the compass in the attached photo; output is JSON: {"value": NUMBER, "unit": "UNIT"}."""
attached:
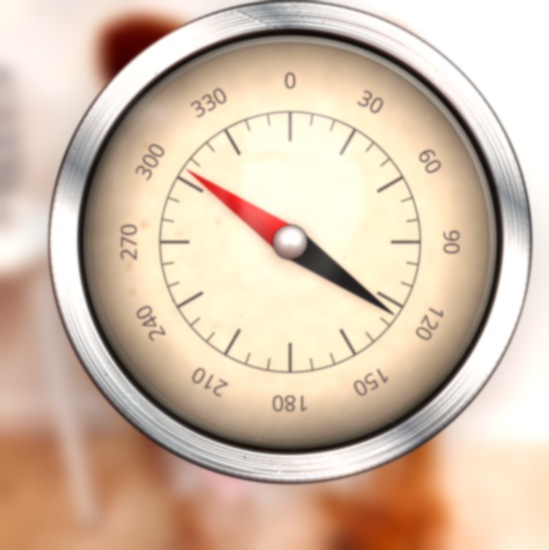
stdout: {"value": 305, "unit": "°"}
